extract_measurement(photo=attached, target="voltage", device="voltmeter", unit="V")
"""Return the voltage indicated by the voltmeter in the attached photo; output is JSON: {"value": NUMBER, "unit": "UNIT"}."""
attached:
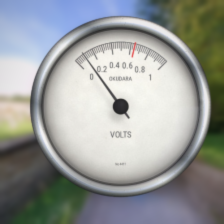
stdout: {"value": 0.1, "unit": "V"}
